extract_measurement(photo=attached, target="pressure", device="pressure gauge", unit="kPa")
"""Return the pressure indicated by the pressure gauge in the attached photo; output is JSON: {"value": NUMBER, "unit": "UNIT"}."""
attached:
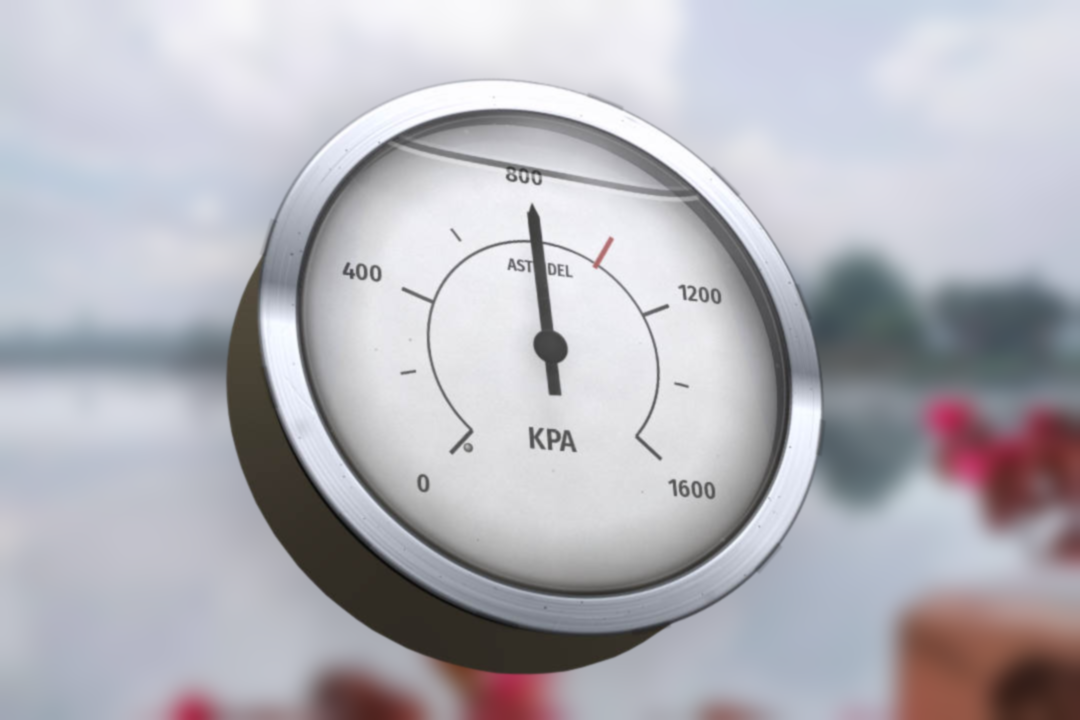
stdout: {"value": 800, "unit": "kPa"}
